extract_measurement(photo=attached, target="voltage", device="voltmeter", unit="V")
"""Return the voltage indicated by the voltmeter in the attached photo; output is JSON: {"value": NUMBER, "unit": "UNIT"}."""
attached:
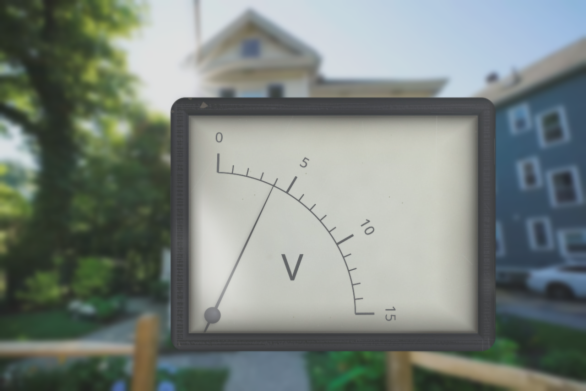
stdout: {"value": 4, "unit": "V"}
